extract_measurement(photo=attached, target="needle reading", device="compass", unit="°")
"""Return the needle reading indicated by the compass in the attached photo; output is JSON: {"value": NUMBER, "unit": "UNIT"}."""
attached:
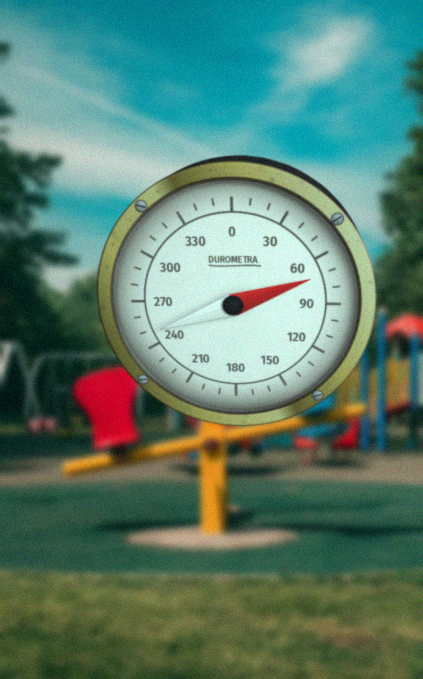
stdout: {"value": 70, "unit": "°"}
